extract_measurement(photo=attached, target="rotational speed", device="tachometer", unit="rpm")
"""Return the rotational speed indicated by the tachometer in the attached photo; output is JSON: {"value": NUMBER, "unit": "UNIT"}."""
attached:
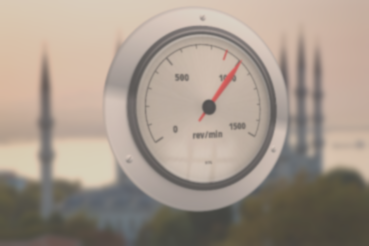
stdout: {"value": 1000, "unit": "rpm"}
